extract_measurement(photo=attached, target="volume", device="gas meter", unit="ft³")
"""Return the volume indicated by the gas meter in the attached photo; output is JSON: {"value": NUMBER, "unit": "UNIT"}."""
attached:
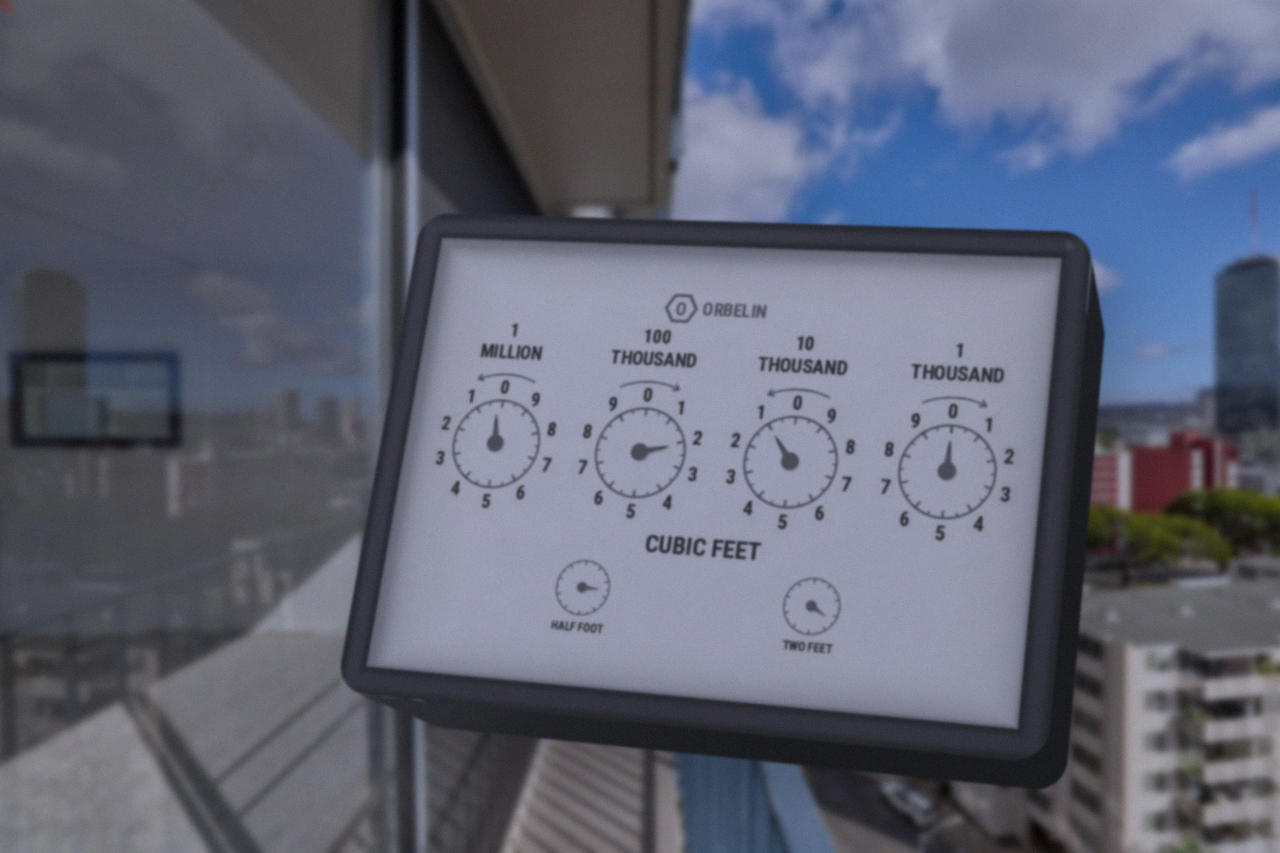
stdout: {"value": 21000, "unit": "ft³"}
